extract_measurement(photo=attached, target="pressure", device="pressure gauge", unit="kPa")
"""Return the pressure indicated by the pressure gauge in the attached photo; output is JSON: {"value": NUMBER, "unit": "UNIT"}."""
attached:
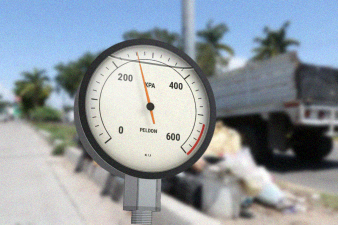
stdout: {"value": 260, "unit": "kPa"}
